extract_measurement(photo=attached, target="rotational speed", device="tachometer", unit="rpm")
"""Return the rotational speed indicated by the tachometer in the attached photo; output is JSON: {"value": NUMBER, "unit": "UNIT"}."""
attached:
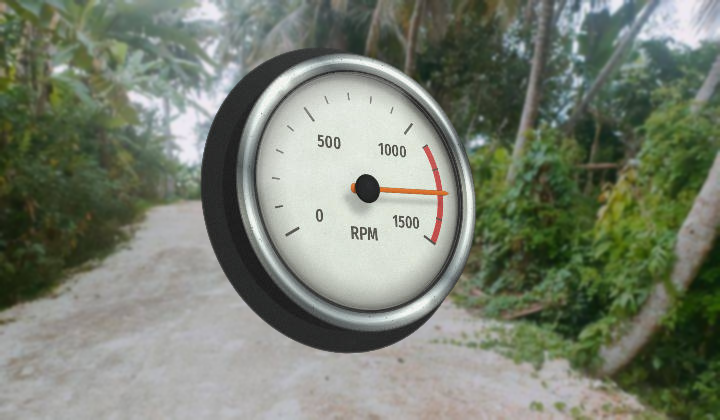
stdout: {"value": 1300, "unit": "rpm"}
